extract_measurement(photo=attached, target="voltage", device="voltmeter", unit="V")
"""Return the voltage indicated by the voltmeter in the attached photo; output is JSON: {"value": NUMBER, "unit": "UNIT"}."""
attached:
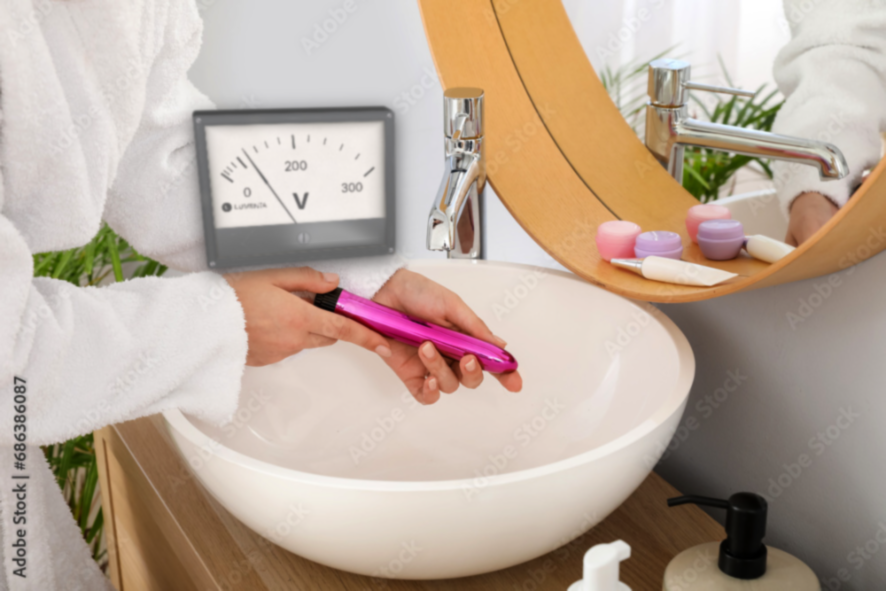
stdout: {"value": 120, "unit": "V"}
